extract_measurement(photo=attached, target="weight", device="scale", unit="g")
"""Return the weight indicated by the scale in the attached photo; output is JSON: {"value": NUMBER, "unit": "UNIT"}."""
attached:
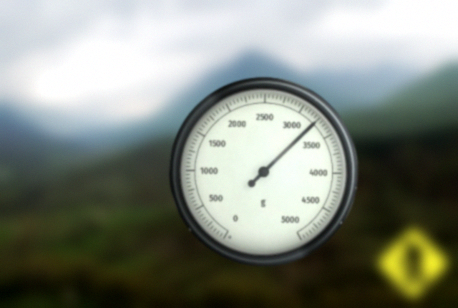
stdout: {"value": 3250, "unit": "g"}
